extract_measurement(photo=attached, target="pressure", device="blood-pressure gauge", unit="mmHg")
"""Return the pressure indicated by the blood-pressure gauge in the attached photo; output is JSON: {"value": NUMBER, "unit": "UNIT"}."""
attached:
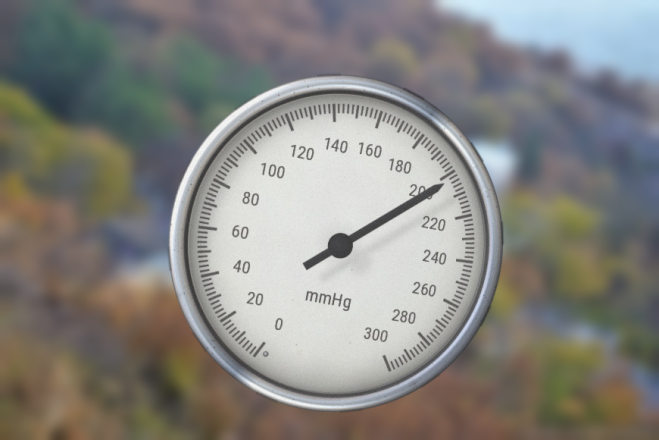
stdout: {"value": 202, "unit": "mmHg"}
